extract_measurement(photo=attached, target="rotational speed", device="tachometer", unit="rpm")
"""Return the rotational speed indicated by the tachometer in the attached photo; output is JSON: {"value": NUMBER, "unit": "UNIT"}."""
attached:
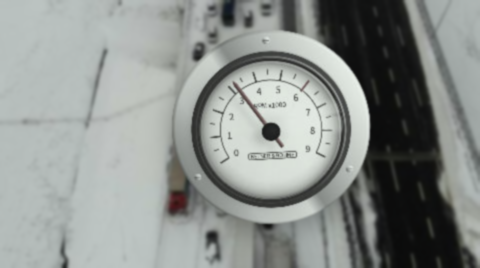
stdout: {"value": 3250, "unit": "rpm"}
